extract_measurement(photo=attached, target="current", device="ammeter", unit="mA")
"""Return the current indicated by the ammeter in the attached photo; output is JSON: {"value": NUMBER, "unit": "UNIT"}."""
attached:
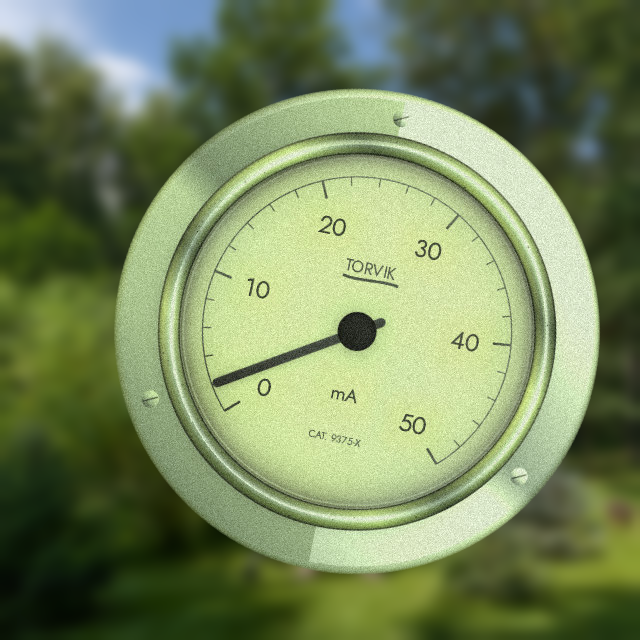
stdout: {"value": 2, "unit": "mA"}
